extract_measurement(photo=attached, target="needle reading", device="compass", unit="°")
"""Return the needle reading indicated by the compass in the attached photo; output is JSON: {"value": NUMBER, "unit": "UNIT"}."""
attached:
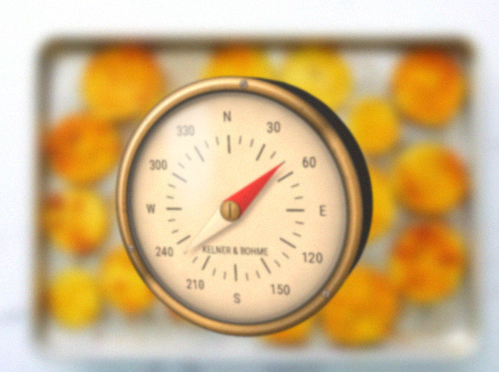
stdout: {"value": 50, "unit": "°"}
